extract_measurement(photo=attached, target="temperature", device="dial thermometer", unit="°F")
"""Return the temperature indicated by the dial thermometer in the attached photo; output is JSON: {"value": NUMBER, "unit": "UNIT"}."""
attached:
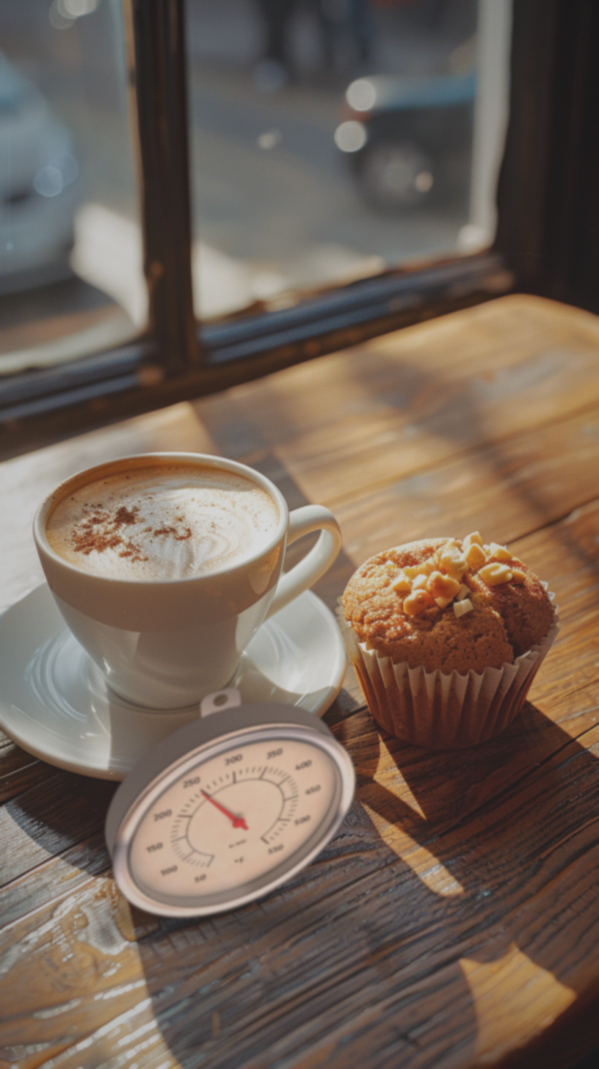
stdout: {"value": 250, "unit": "°F"}
